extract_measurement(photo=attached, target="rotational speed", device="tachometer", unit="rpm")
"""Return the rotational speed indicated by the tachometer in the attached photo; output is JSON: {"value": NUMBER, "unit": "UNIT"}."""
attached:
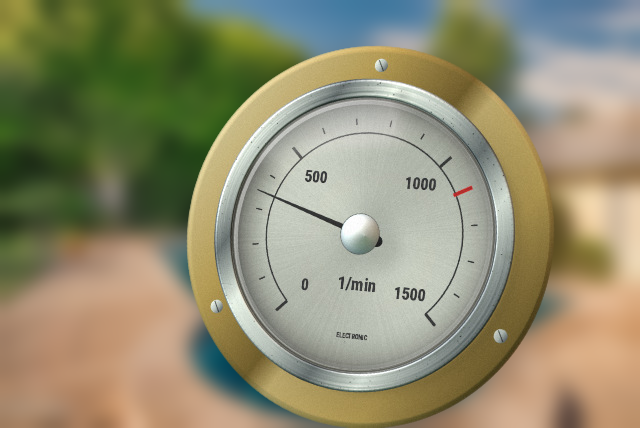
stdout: {"value": 350, "unit": "rpm"}
